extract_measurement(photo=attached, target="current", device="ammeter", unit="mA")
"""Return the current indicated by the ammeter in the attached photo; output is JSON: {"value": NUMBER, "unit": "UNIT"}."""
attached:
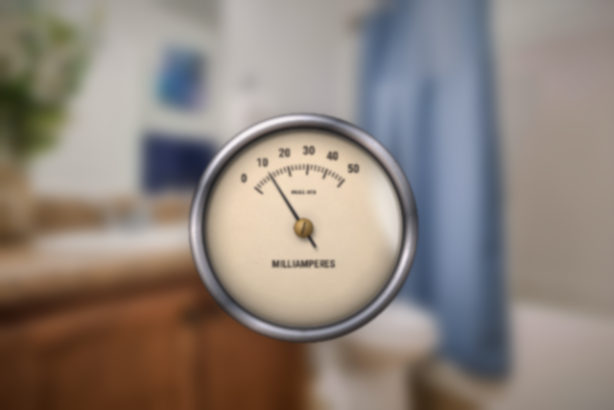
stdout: {"value": 10, "unit": "mA"}
